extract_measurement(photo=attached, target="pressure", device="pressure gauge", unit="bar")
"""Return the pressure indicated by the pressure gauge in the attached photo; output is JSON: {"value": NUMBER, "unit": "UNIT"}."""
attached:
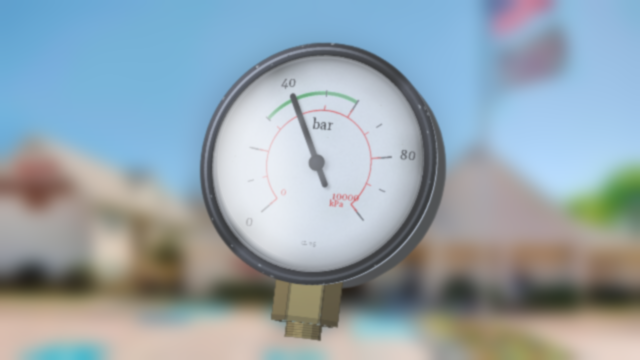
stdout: {"value": 40, "unit": "bar"}
